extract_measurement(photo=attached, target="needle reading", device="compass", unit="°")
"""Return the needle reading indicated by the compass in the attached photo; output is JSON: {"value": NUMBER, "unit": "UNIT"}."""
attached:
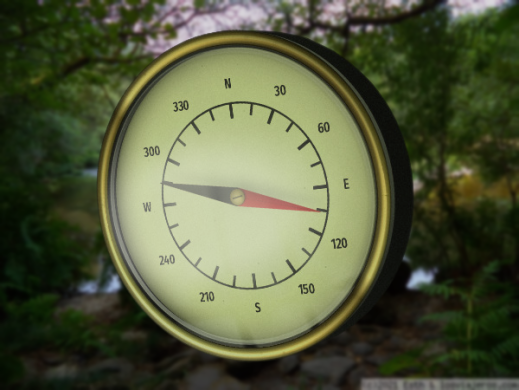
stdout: {"value": 105, "unit": "°"}
